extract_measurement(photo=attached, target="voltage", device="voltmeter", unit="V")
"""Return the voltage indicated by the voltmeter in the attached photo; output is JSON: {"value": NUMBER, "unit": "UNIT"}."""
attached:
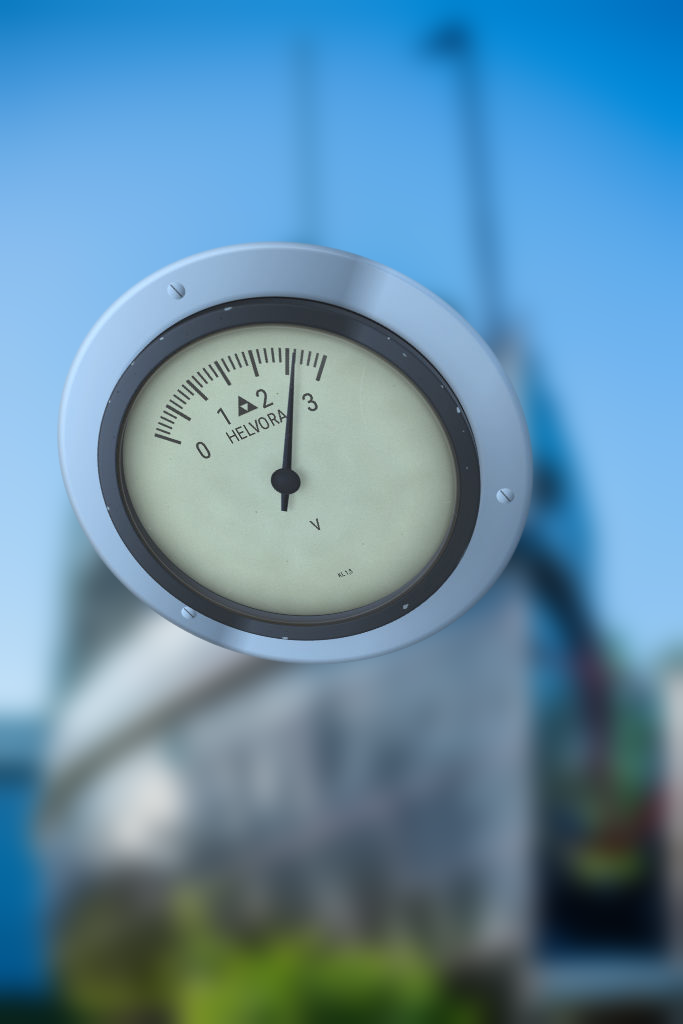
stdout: {"value": 2.6, "unit": "V"}
